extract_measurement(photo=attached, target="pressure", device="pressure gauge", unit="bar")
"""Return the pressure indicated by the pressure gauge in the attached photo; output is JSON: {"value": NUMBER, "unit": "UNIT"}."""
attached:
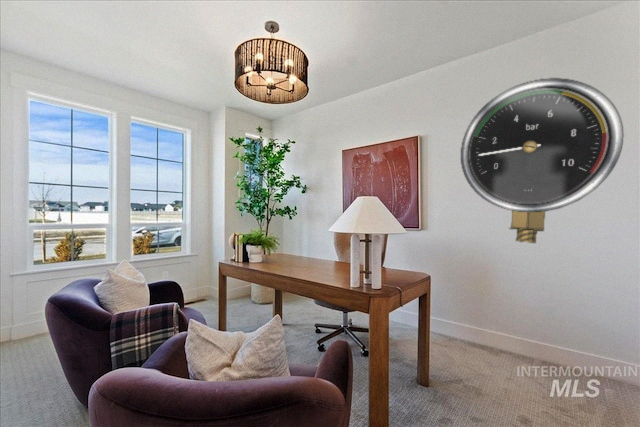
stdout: {"value": 1, "unit": "bar"}
